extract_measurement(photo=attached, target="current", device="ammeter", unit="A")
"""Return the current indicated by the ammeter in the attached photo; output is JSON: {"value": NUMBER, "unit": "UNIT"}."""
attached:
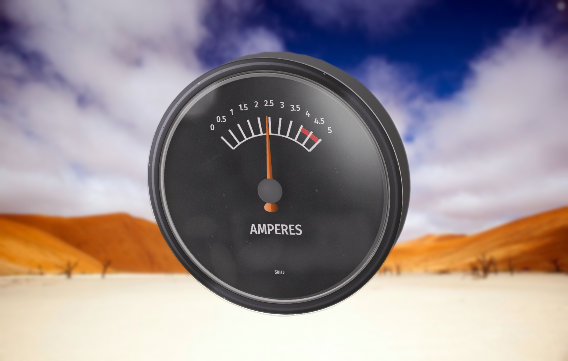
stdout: {"value": 2.5, "unit": "A"}
